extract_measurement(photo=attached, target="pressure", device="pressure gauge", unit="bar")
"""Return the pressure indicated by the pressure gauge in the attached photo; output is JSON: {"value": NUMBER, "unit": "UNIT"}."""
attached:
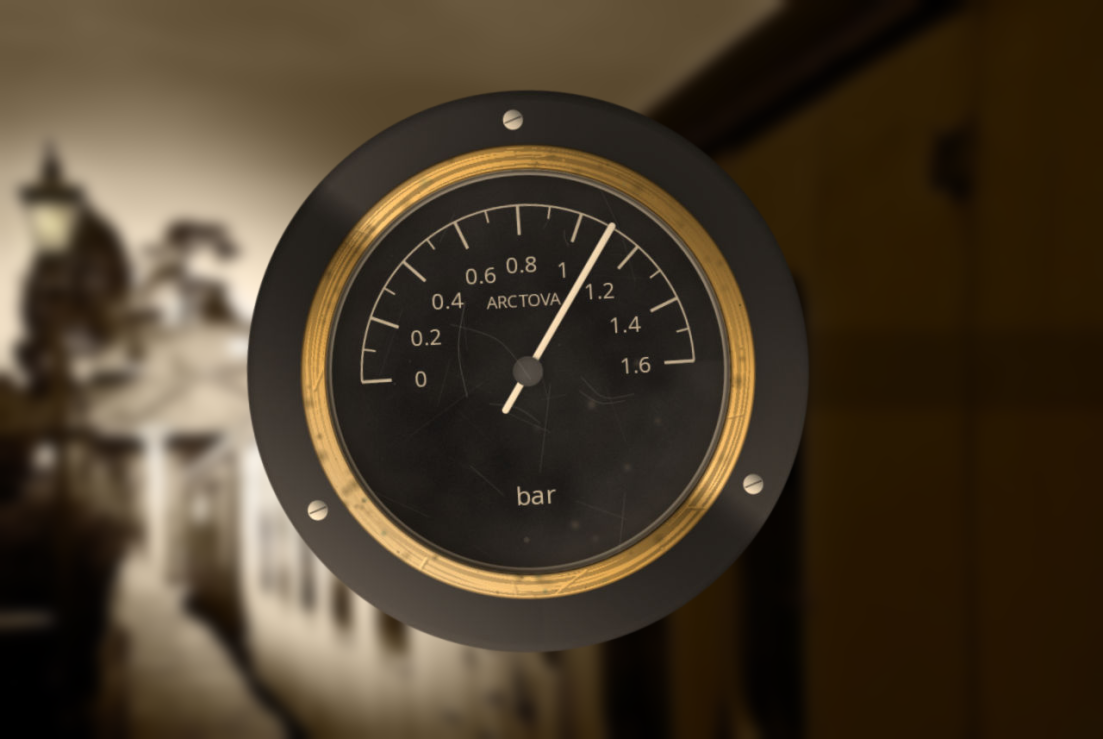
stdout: {"value": 1.1, "unit": "bar"}
